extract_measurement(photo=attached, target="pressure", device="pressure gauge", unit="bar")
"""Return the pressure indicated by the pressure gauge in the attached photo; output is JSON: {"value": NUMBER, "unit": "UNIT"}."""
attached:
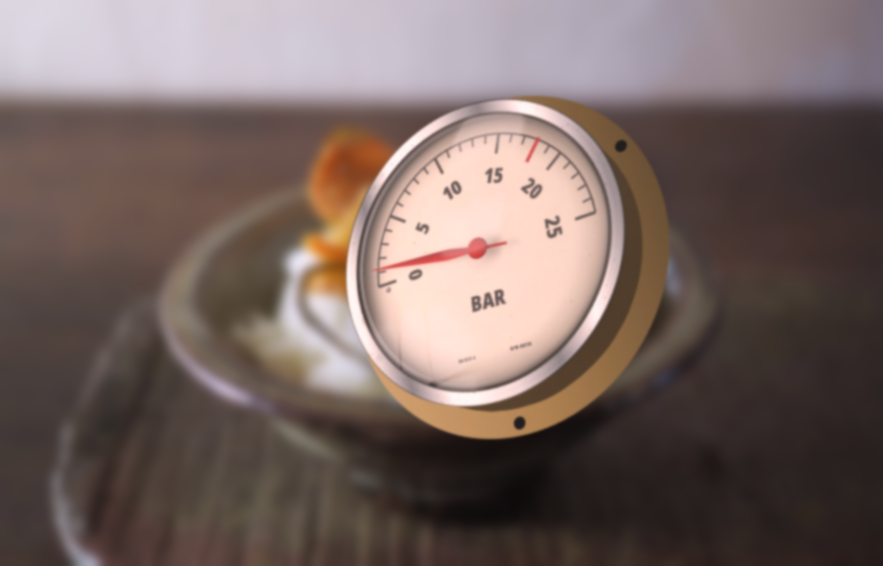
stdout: {"value": 1, "unit": "bar"}
